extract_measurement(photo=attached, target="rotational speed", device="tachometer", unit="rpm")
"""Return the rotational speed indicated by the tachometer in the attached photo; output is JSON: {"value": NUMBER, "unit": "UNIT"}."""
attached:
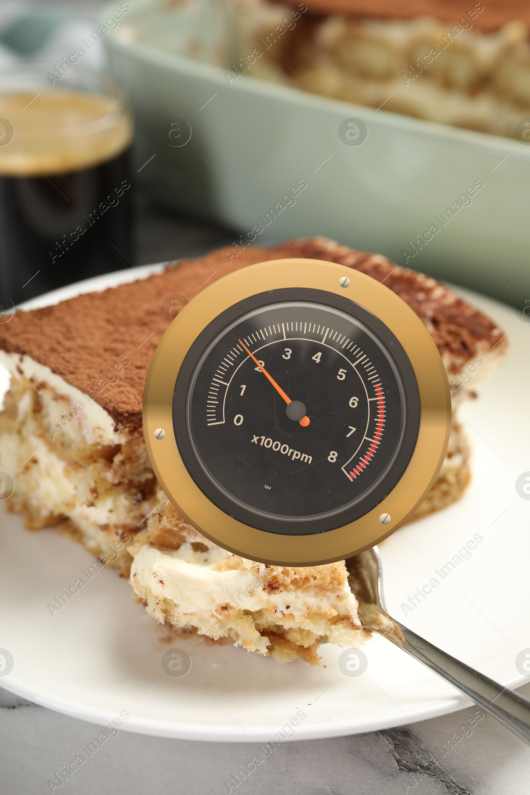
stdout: {"value": 2000, "unit": "rpm"}
